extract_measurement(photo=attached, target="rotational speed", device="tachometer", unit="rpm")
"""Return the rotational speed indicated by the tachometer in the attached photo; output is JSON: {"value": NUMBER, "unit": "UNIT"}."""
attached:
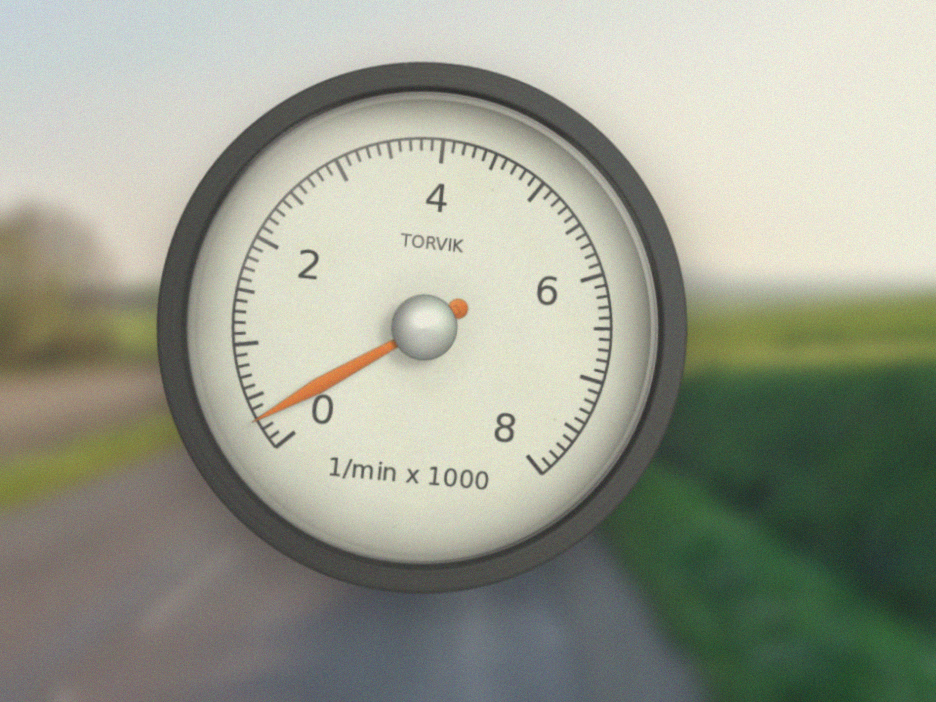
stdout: {"value": 300, "unit": "rpm"}
